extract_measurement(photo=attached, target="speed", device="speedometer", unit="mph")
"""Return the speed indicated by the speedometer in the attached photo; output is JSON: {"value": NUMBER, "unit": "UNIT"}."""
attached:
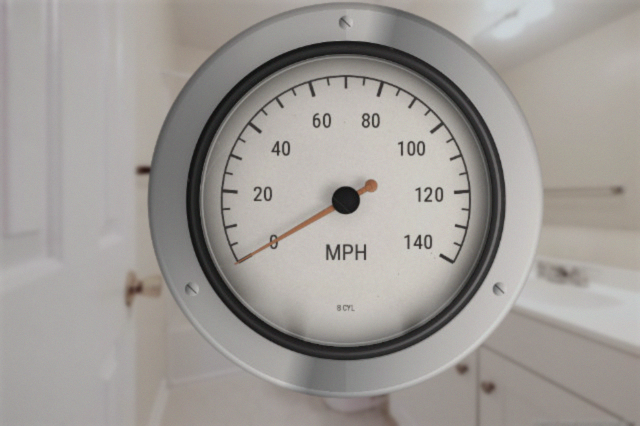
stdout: {"value": 0, "unit": "mph"}
